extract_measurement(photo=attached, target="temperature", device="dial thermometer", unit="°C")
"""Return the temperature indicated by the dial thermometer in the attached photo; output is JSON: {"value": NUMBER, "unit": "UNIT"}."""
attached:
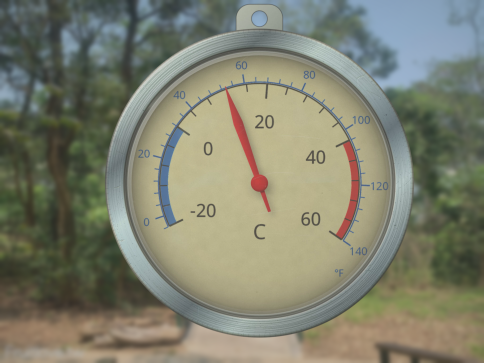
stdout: {"value": 12, "unit": "°C"}
